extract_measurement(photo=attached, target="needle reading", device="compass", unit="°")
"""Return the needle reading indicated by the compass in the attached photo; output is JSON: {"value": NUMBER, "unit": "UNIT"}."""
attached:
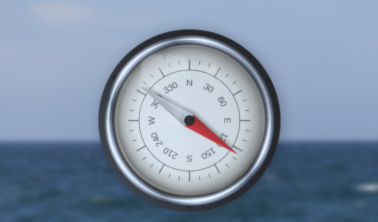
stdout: {"value": 125, "unit": "°"}
